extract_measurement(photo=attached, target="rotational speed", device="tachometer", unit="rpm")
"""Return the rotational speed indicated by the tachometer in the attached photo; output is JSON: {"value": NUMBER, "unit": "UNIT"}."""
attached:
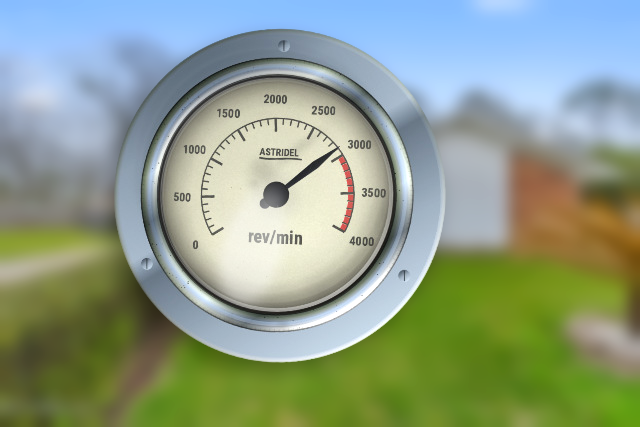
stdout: {"value": 2900, "unit": "rpm"}
